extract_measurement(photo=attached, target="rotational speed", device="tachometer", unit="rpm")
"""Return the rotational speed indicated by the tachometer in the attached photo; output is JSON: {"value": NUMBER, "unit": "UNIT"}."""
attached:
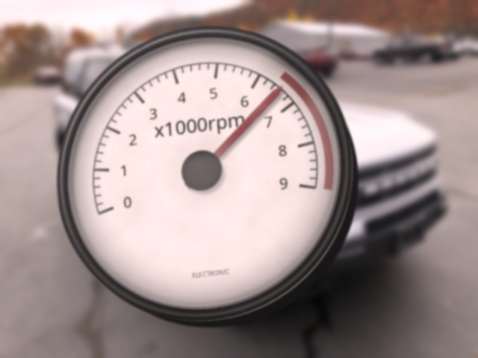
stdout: {"value": 6600, "unit": "rpm"}
